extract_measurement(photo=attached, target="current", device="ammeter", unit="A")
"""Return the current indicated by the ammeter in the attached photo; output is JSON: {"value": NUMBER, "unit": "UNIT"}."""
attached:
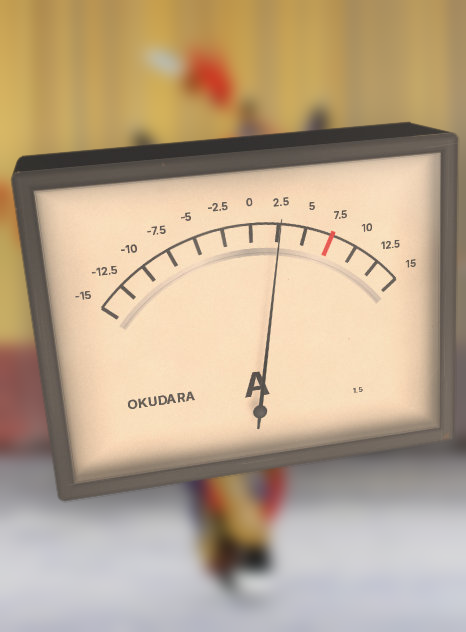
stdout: {"value": 2.5, "unit": "A"}
